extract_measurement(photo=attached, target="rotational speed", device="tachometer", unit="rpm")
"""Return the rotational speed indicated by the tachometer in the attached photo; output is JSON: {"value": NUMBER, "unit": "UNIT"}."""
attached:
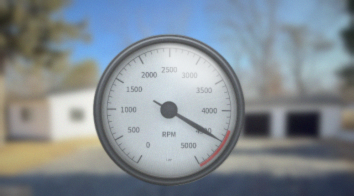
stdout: {"value": 4500, "unit": "rpm"}
